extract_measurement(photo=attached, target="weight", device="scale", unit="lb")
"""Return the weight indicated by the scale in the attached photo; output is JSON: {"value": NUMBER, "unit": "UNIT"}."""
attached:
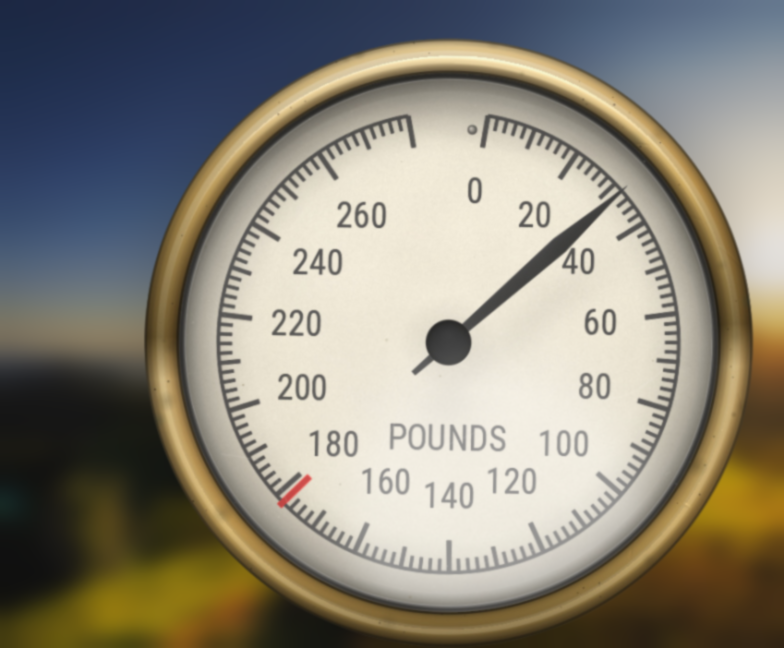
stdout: {"value": 32, "unit": "lb"}
